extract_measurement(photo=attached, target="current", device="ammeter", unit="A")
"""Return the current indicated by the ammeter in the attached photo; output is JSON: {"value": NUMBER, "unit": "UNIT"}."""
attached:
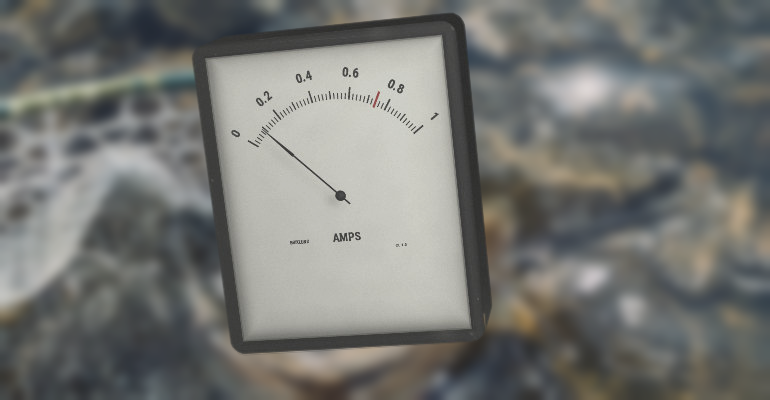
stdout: {"value": 0.1, "unit": "A"}
